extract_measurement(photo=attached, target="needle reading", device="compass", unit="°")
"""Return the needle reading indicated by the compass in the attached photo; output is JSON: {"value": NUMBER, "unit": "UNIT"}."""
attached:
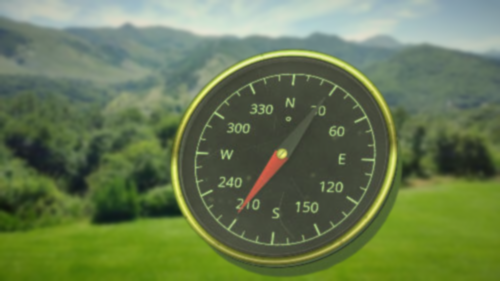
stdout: {"value": 210, "unit": "°"}
